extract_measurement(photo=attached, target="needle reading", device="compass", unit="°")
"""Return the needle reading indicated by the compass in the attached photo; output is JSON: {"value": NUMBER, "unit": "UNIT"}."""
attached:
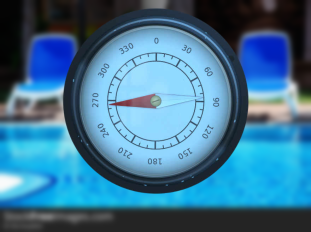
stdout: {"value": 265, "unit": "°"}
